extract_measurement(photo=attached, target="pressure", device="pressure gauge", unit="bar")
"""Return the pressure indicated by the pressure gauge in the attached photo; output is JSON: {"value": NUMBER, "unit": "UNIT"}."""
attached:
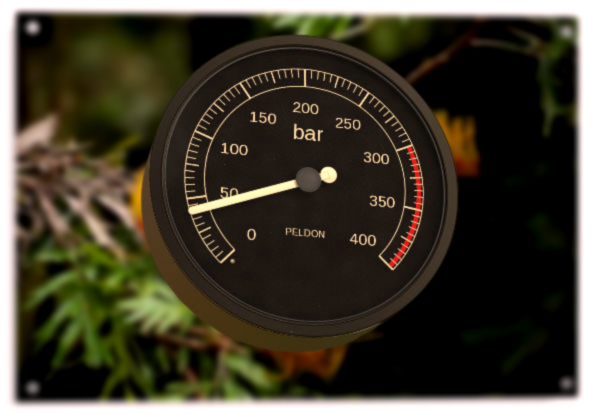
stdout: {"value": 40, "unit": "bar"}
